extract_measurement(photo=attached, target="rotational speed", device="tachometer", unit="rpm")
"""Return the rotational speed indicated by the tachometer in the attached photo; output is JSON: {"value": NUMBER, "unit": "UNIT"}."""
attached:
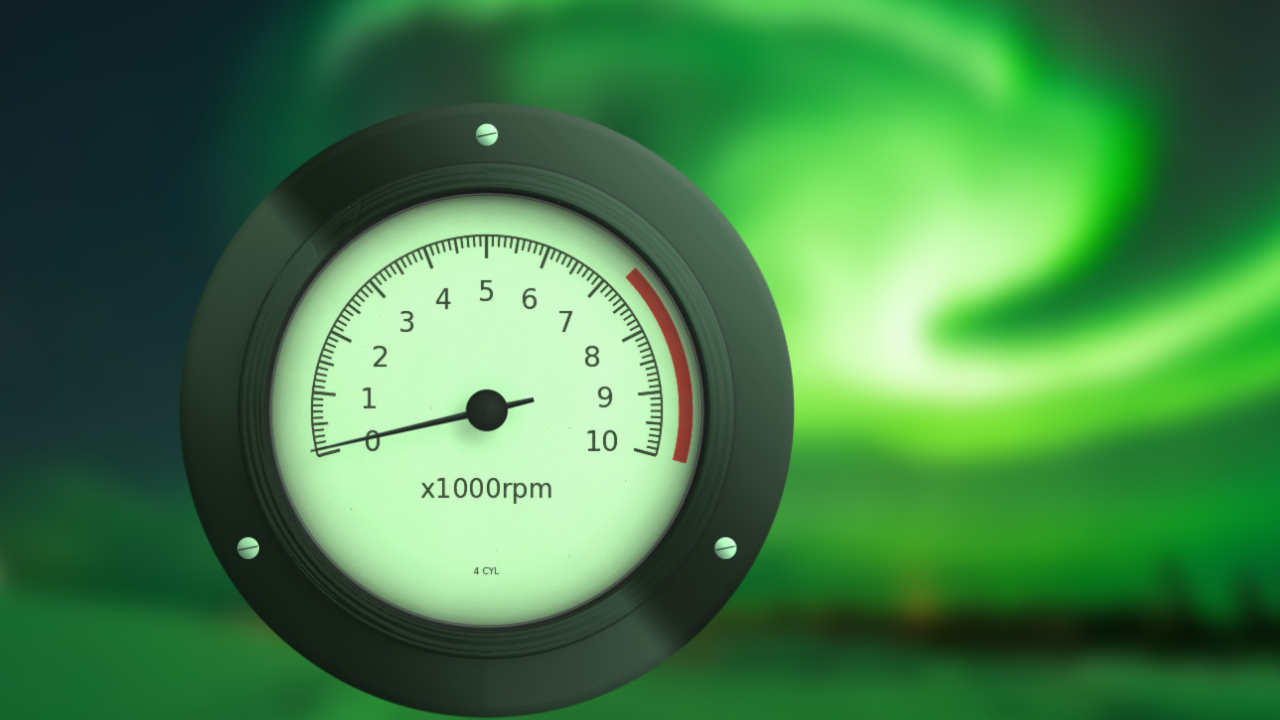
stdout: {"value": 100, "unit": "rpm"}
